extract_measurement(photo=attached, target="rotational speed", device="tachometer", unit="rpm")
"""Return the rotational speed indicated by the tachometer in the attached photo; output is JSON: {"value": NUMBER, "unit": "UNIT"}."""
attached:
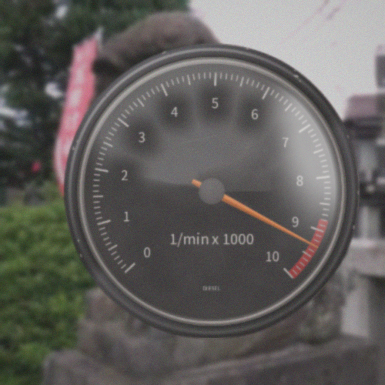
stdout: {"value": 9300, "unit": "rpm"}
